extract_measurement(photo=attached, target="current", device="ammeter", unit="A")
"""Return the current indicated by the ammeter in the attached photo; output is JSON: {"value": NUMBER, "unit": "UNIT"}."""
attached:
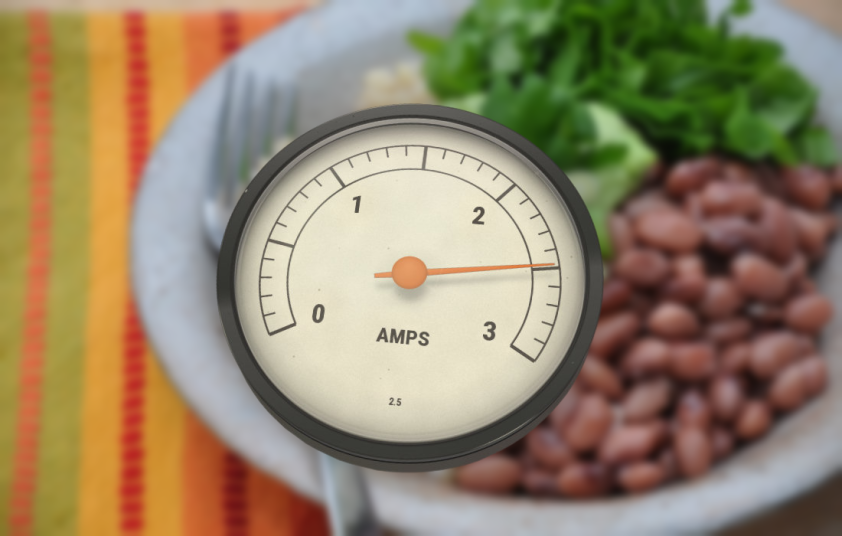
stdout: {"value": 2.5, "unit": "A"}
